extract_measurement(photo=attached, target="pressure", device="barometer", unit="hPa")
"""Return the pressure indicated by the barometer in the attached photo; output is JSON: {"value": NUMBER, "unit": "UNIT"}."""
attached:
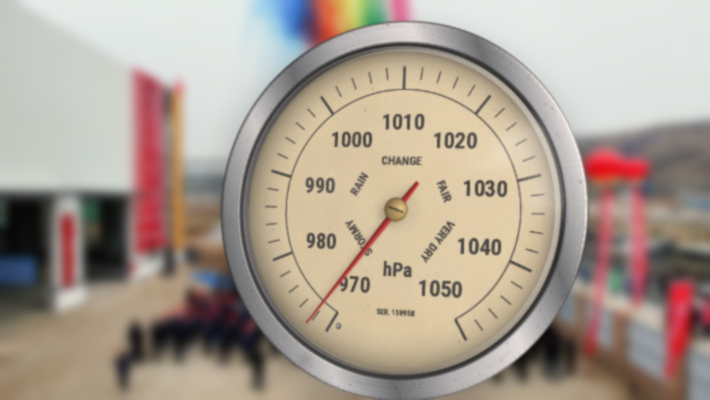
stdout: {"value": 972, "unit": "hPa"}
